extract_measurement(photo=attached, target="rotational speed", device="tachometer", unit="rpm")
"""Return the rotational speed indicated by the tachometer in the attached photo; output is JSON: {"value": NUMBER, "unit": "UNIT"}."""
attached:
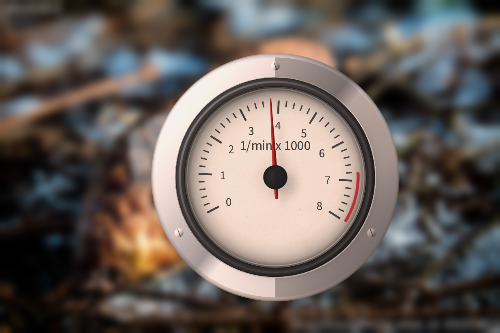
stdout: {"value": 3800, "unit": "rpm"}
